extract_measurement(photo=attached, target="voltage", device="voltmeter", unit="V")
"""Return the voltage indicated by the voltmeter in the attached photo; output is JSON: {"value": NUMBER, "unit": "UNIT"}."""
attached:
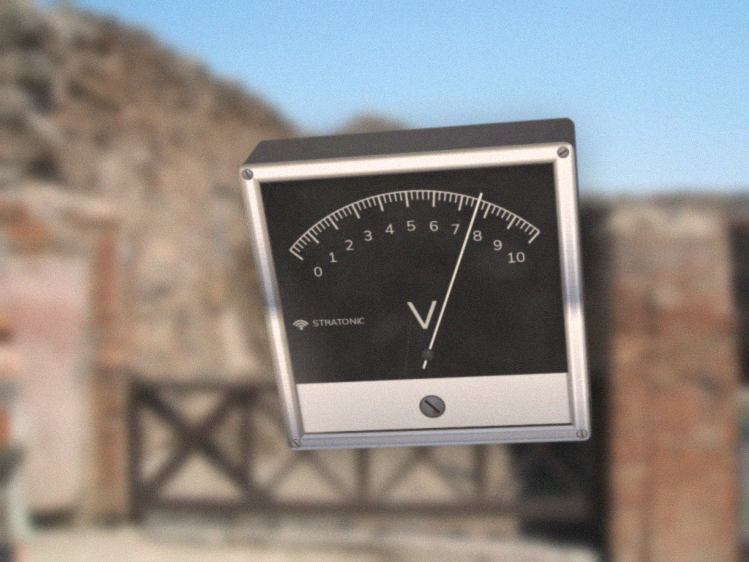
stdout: {"value": 7.6, "unit": "V"}
